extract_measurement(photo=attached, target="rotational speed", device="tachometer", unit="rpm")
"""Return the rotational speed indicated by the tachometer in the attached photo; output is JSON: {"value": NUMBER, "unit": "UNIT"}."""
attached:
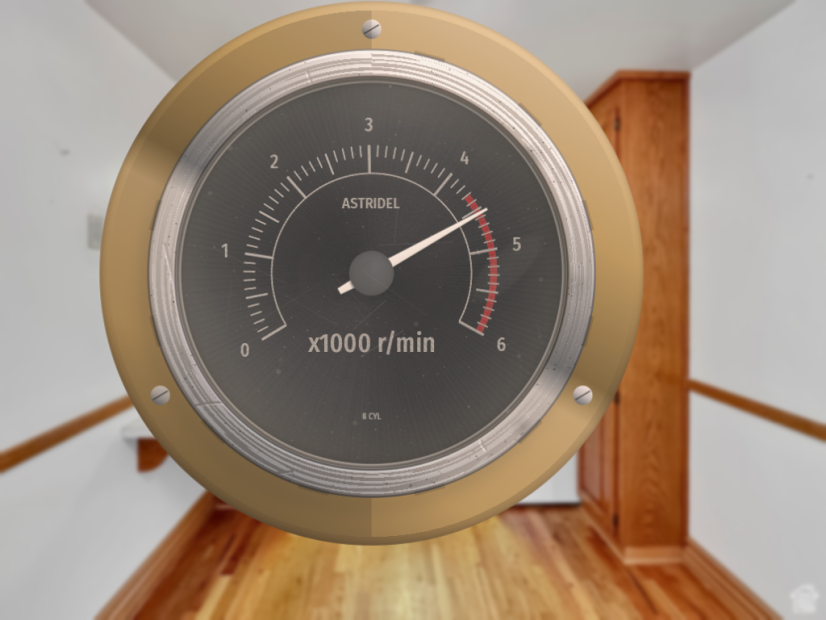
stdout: {"value": 4550, "unit": "rpm"}
